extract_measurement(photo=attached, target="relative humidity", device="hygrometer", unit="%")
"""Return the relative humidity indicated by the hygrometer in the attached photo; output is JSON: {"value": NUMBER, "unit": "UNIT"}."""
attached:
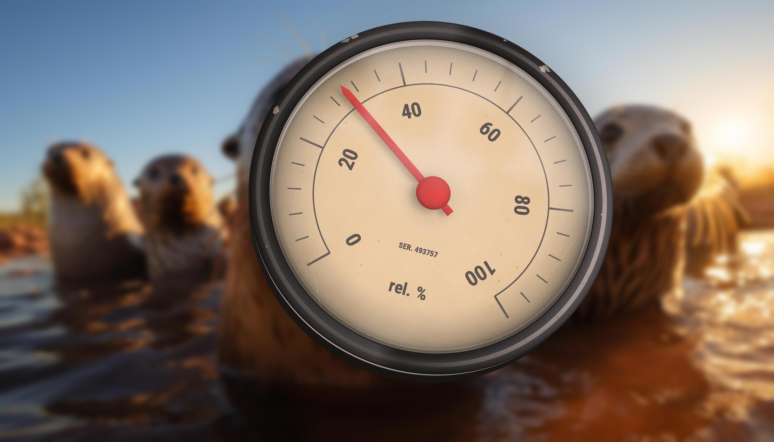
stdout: {"value": 30, "unit": "%"}
